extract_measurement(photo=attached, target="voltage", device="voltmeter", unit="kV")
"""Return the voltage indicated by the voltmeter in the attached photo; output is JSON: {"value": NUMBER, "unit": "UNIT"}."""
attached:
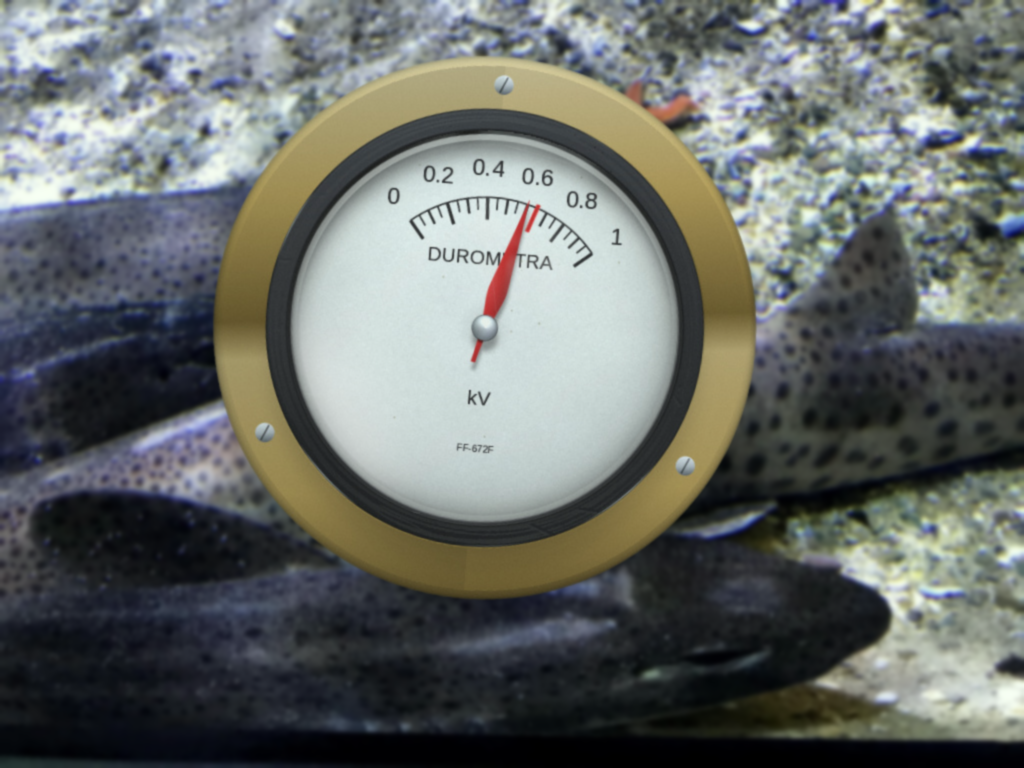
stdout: {"value": 0.6, "unit": "kV"}
